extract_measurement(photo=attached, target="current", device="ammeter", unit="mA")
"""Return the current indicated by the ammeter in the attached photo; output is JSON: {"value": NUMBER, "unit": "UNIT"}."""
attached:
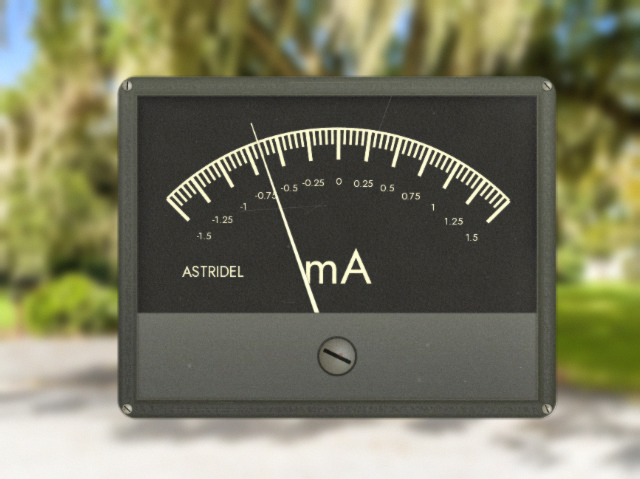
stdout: {"value": -0.65, "unit": "mA"}
